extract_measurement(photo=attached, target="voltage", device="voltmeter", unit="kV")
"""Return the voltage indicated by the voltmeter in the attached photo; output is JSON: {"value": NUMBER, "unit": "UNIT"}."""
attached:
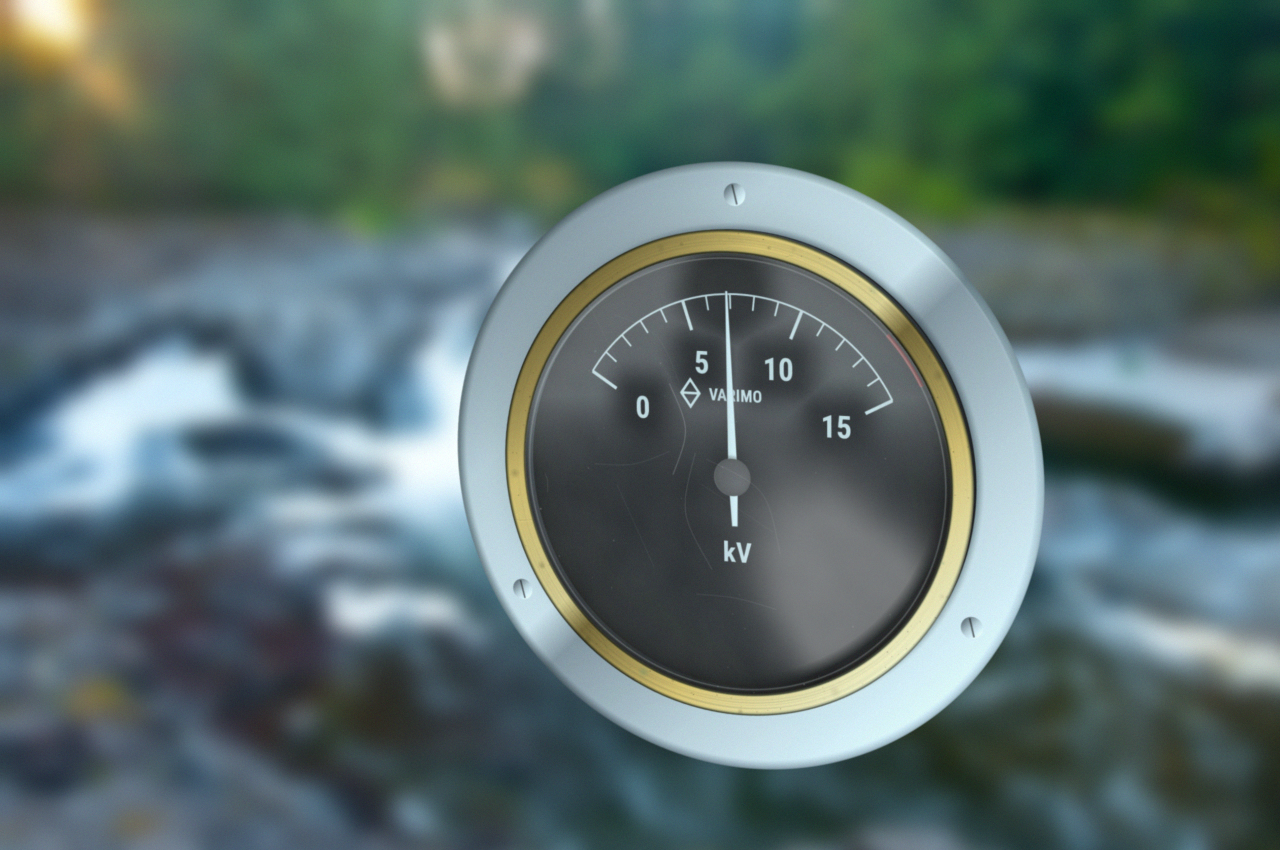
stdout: {"value": 7, "unit": "kV"}
